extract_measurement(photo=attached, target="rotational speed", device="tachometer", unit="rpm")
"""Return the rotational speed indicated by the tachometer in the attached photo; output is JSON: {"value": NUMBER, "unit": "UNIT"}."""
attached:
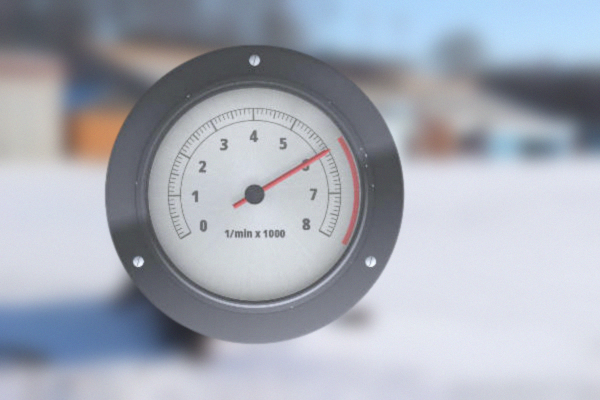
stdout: {"value": 6000, "unit": "rpm"}
